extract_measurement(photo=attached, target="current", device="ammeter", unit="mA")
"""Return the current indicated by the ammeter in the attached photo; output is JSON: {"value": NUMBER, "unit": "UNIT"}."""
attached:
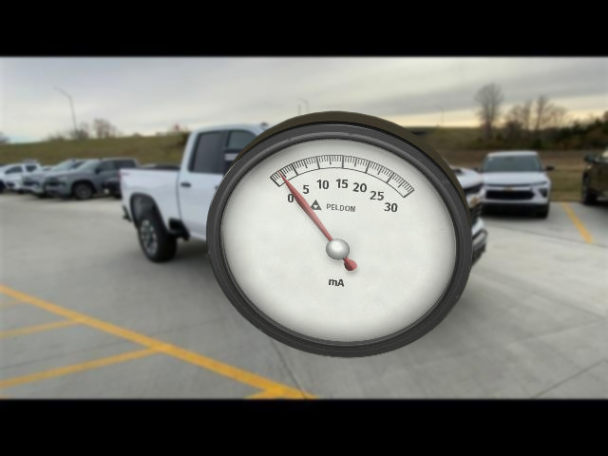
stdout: {"value": 2.5, "unit": "mA"}
